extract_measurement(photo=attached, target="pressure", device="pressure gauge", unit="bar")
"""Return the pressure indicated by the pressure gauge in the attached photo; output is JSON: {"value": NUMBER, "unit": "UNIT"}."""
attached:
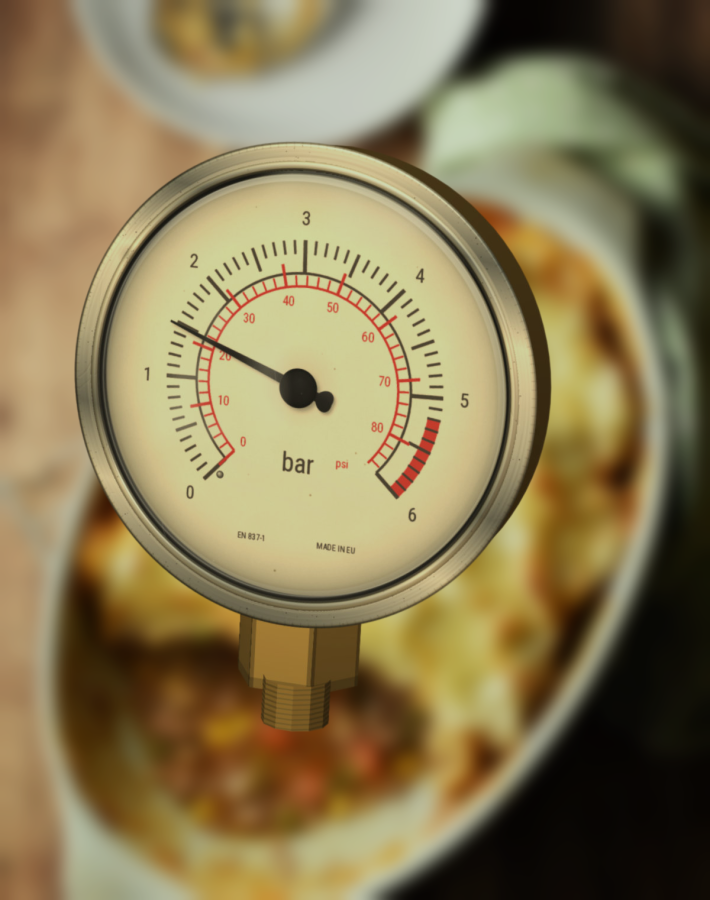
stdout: {"value": 1.5, "unit": "bar"}
